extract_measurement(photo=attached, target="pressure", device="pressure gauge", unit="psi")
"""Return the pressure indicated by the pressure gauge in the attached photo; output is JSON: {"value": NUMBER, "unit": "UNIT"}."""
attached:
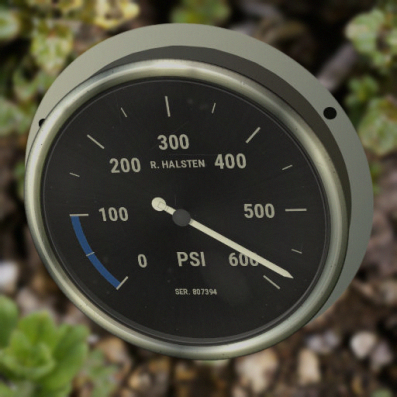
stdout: {"value": 575, "unit": "psi"}
